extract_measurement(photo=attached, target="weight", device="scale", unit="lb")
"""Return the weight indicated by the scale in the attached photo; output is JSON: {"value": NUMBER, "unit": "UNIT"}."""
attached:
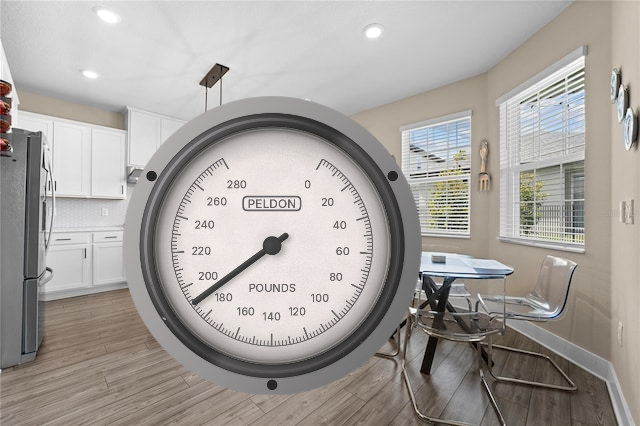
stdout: {"value": 190, "unit": "lb"}
